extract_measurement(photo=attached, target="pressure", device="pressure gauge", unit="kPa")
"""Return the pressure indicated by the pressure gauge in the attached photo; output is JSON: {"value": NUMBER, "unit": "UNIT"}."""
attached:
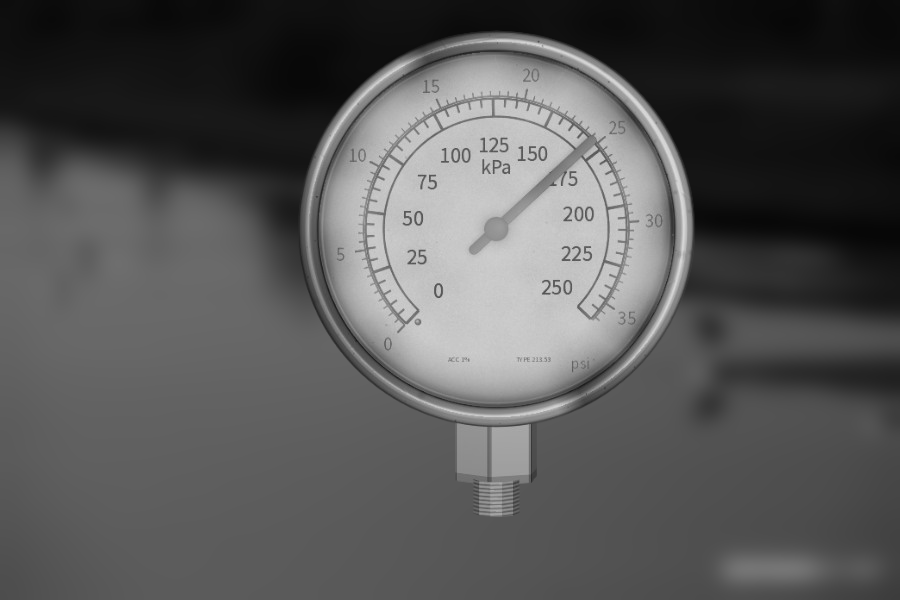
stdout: {"value": 170, "unit": "kPa"}
